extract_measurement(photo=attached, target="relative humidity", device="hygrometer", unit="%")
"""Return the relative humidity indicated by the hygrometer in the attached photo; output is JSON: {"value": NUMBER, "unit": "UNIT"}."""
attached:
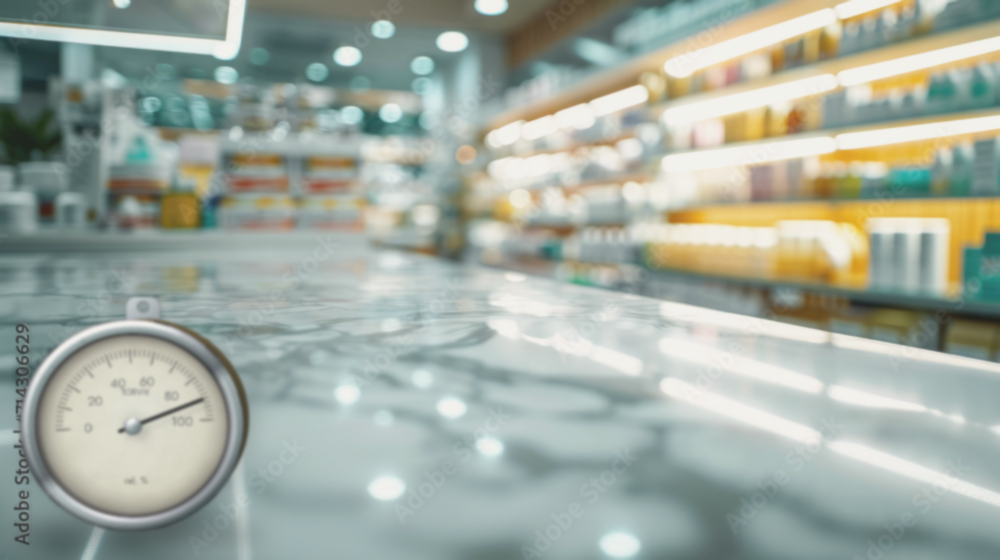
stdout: {"value": 90, "unit": "%"}
